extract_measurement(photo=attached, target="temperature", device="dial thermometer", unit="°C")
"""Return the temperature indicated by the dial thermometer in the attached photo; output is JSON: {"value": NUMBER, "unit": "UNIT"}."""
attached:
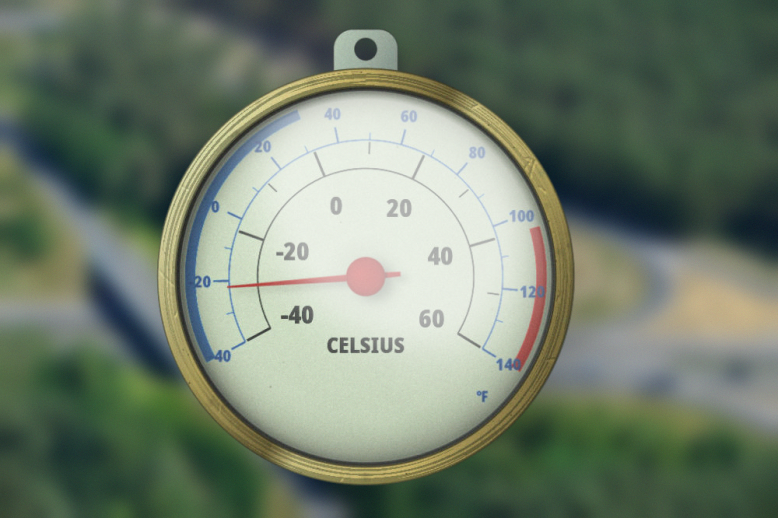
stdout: {"value": -30, "unit": "°C"}
